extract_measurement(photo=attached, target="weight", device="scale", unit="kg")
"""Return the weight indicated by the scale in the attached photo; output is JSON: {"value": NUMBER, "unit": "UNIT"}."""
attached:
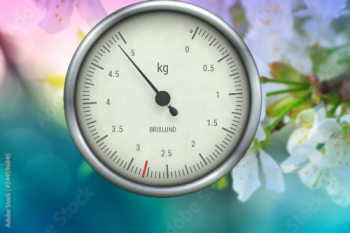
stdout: {"value": 4.9, "unit": "kg"}
